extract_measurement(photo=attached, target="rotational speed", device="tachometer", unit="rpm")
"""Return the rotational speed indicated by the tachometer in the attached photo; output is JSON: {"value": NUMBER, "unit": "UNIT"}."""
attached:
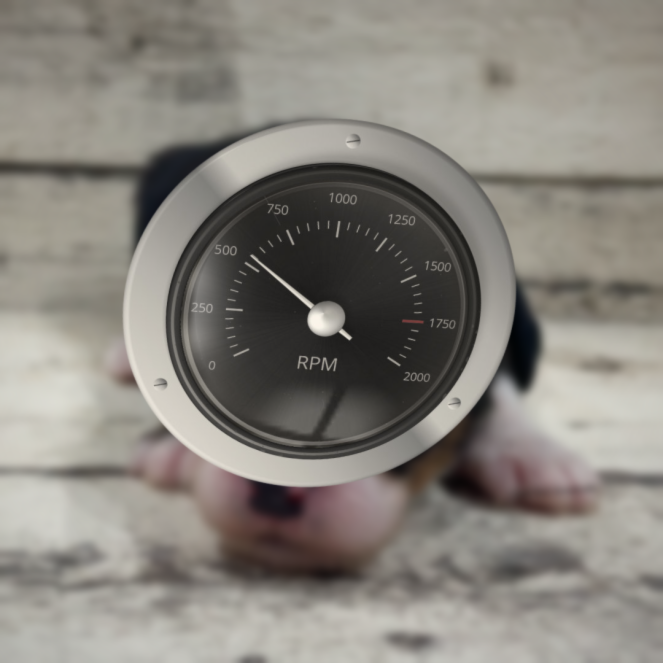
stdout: {"value": 550, "unit": "rpm"}
